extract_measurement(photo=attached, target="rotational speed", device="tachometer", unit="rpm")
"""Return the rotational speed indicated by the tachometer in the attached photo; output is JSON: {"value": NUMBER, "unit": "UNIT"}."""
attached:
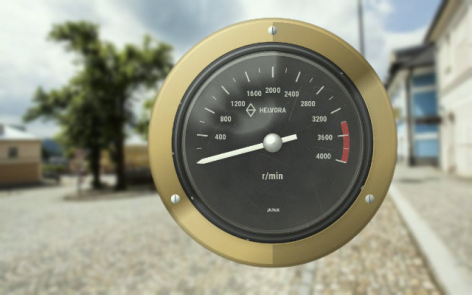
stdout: {"value": 0, "unit": "rpm"}
